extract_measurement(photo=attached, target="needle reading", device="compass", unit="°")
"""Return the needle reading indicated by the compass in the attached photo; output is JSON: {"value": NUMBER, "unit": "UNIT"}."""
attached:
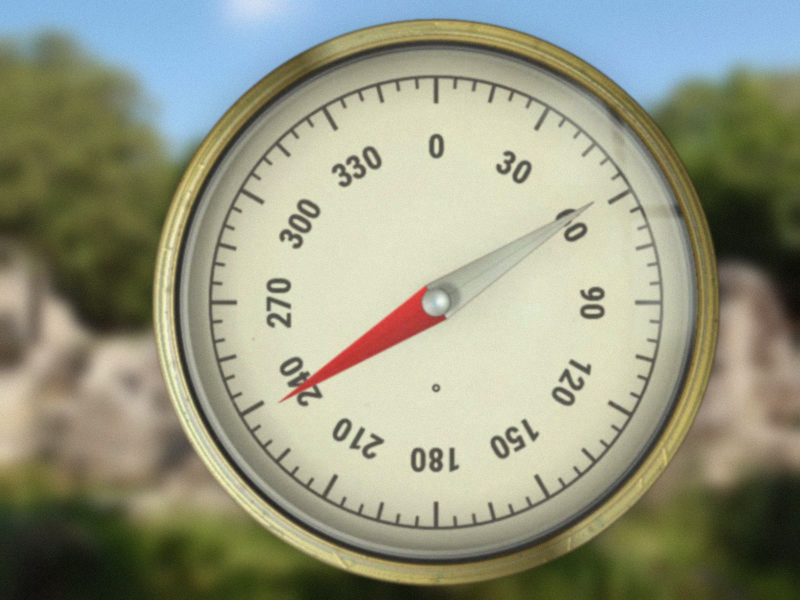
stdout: {"value": 237.5, "unit": "°"}
